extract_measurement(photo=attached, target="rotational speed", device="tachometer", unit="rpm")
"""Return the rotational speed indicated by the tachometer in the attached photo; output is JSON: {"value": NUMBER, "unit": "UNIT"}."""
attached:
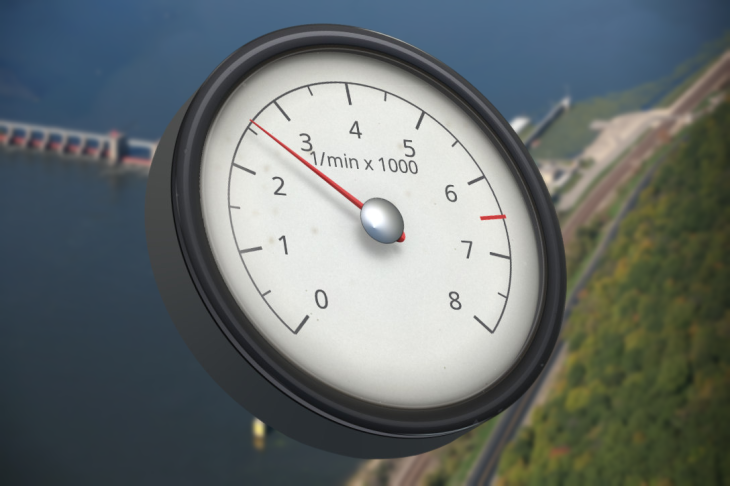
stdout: {"value": 2500, "unit": "rpm"}
